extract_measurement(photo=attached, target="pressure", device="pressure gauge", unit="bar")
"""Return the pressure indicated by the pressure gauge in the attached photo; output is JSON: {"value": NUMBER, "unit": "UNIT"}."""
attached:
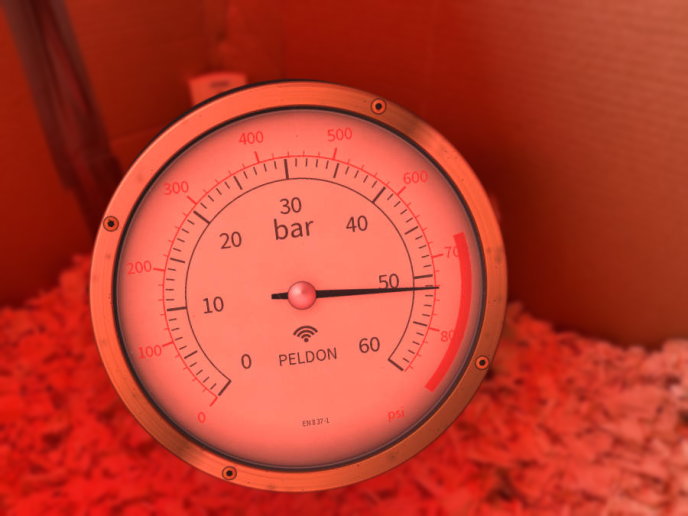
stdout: {"value": 51, "unit": "bar"}
